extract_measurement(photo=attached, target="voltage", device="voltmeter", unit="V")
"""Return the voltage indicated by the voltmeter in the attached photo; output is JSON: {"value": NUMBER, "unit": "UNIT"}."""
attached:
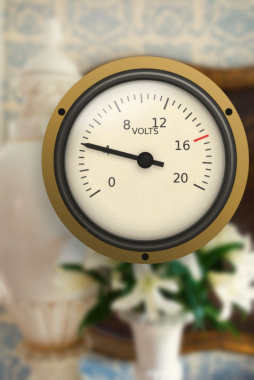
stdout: {"value": 4, "unit": "V"}
